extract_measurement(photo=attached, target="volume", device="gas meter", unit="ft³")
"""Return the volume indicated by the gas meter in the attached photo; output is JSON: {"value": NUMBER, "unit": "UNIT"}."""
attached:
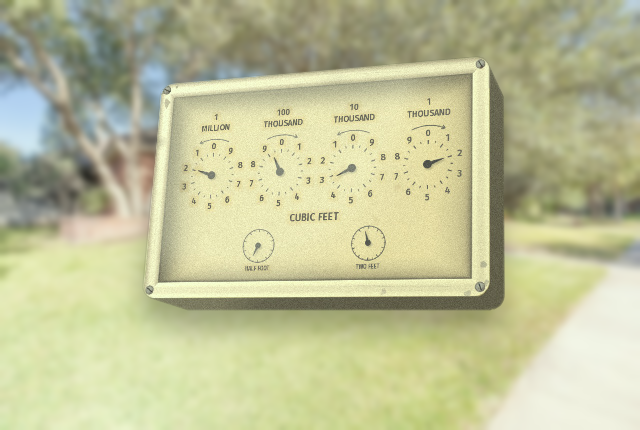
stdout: {"value": 193200, "unit": "ft³"}
